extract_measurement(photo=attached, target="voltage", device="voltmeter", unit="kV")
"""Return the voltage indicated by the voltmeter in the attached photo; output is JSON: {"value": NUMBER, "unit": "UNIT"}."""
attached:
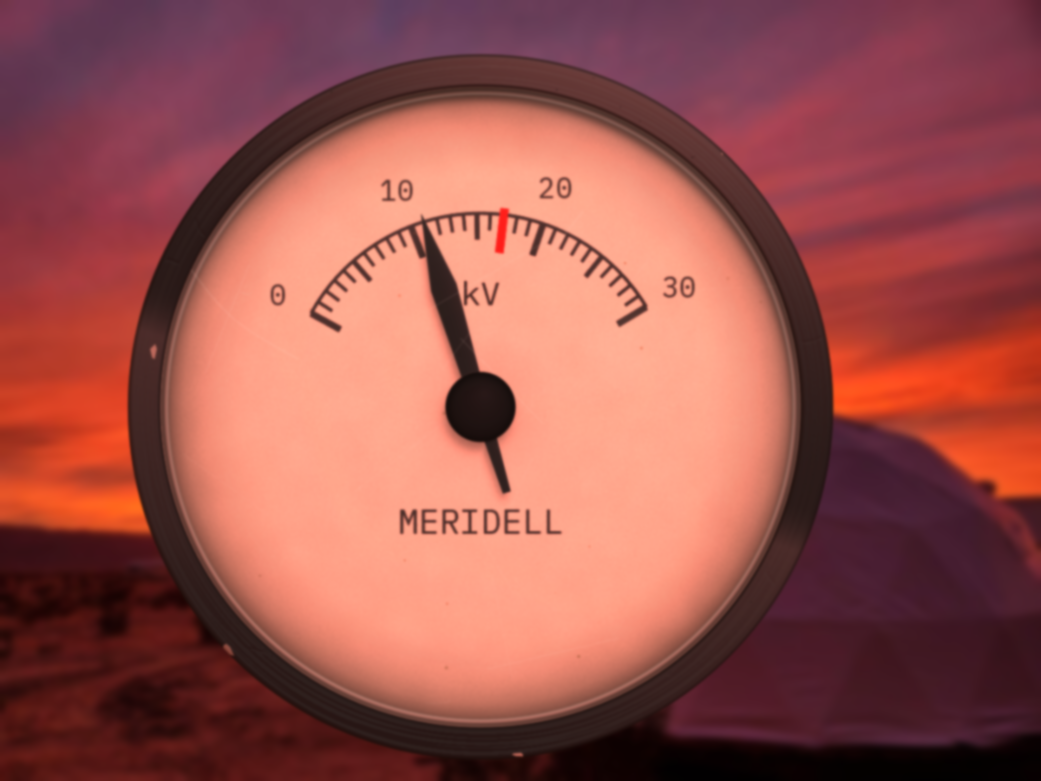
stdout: {"value": 11, "unit": "kV"}
